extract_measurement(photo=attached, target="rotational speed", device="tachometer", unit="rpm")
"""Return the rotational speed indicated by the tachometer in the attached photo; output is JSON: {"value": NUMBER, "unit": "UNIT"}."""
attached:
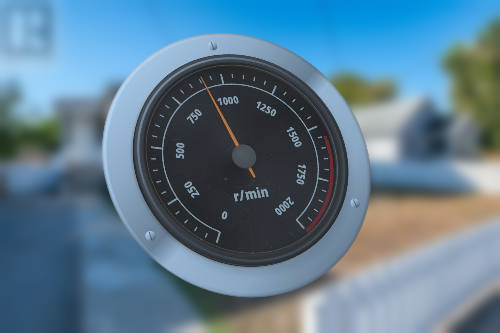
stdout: {"value": 900, "unit": "rpm"}
